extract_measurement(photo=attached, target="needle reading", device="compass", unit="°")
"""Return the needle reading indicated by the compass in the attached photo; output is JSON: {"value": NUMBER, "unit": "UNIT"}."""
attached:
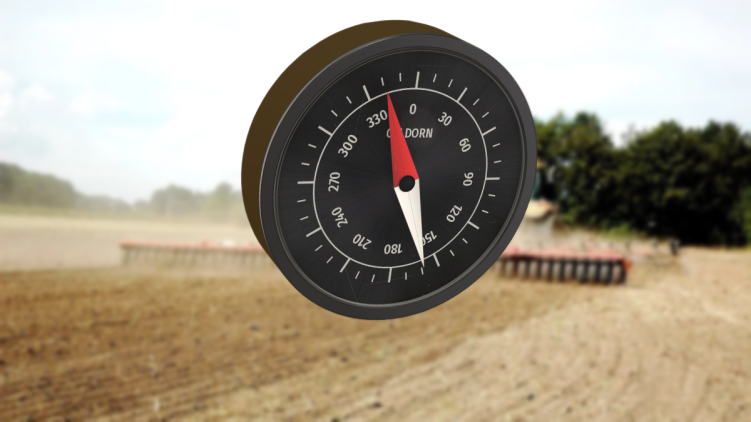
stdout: {"value": 340, "unit": "°"}
